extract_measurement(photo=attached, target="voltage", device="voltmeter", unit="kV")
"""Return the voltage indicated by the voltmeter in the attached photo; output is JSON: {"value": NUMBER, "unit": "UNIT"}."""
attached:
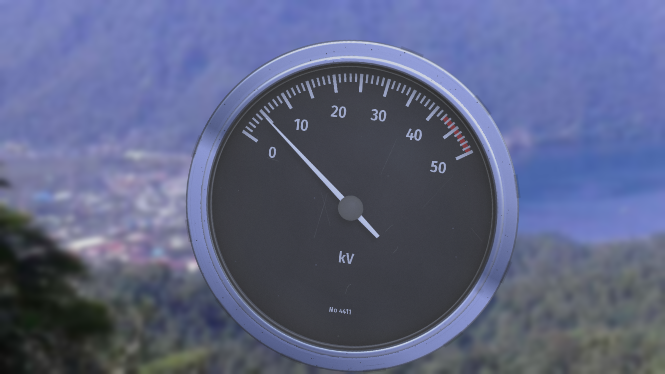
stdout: {"value": 5, "unit": "kV"}
